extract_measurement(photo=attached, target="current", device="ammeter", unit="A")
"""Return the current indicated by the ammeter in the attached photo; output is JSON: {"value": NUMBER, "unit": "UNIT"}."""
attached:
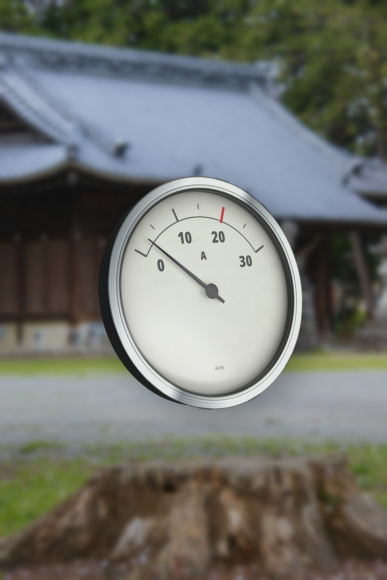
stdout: {"value": 2.5, "unit": "A"}
